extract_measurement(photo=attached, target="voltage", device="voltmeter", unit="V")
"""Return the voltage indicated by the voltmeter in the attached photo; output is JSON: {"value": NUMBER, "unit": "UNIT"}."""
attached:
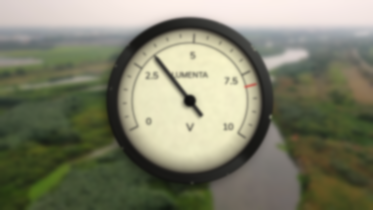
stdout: {"value": 3.25, "unit": "V"}
